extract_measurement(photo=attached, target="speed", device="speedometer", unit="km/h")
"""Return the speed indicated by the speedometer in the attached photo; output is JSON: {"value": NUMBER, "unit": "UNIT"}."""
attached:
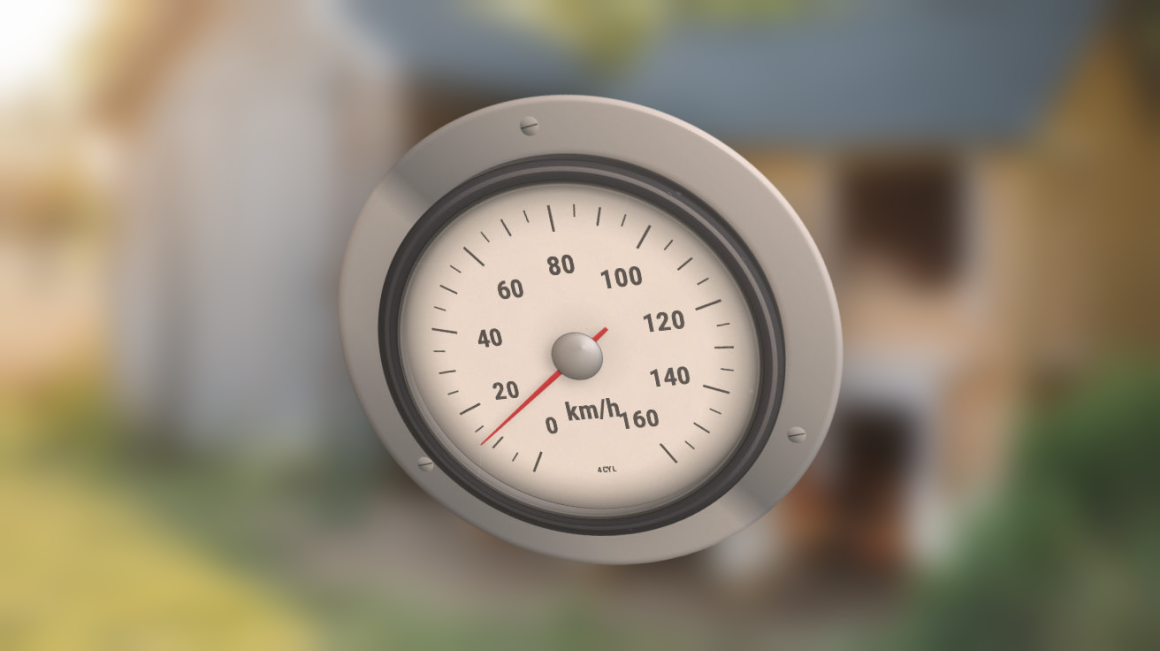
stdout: {"value": 12.5, "unit": "km/h"}
